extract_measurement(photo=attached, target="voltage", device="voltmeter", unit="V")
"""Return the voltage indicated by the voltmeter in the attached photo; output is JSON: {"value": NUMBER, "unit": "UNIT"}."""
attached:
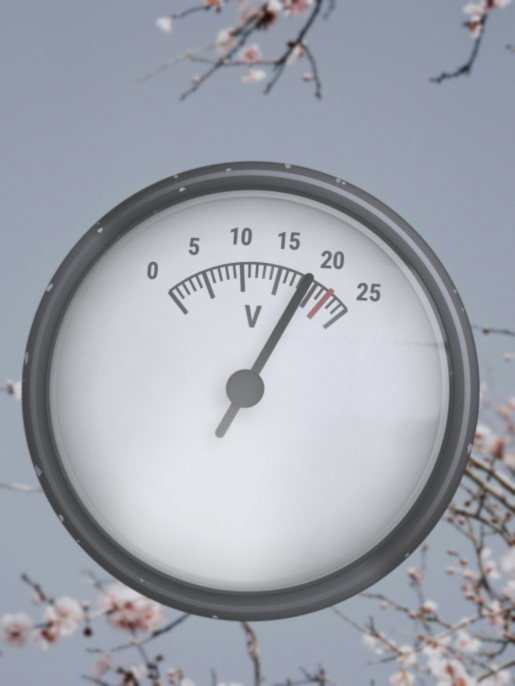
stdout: {"value": 19, "unit": "V"}
